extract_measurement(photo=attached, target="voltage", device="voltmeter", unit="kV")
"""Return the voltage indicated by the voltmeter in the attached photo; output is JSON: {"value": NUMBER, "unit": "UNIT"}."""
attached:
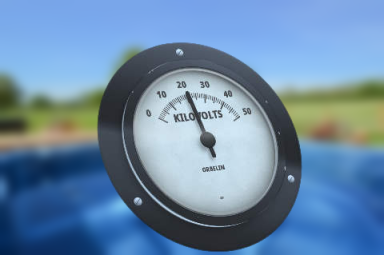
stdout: {"value": 20, "unit": "kV"}
